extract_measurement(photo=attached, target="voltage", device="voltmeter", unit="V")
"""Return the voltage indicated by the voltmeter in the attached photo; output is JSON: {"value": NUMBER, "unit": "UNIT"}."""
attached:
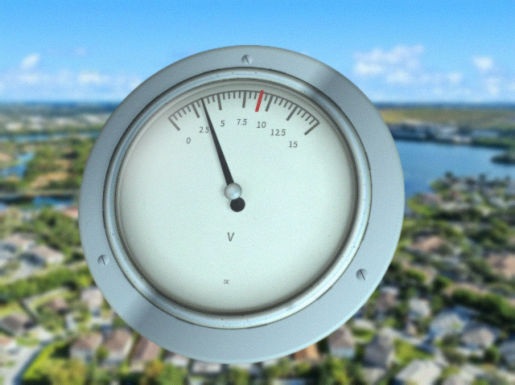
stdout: {"value": 3.5, "unit": "V"}
